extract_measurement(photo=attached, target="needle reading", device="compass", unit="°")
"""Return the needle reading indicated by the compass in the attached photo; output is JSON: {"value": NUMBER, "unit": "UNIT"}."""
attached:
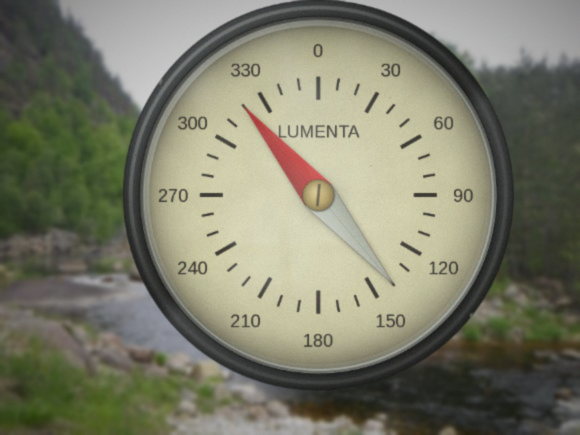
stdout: {"value": 320, "unit": "°"}
